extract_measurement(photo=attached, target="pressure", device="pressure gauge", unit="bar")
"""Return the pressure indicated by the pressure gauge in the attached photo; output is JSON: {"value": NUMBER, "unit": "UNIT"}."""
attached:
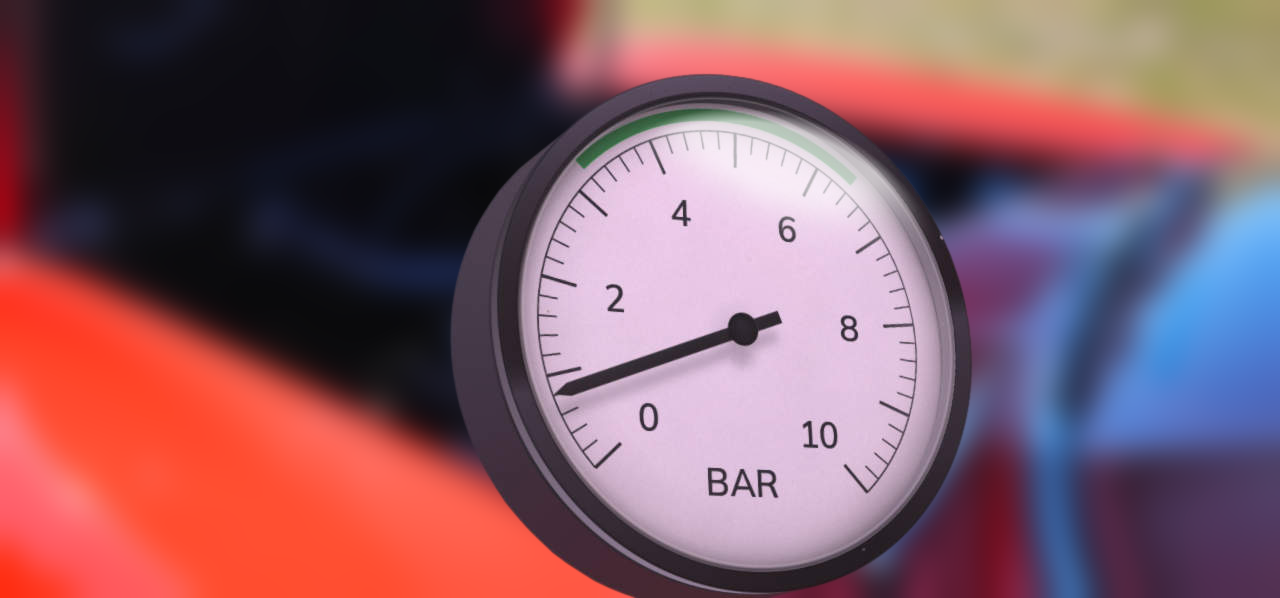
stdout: {"value": 0.8, "unit": "bar"}
